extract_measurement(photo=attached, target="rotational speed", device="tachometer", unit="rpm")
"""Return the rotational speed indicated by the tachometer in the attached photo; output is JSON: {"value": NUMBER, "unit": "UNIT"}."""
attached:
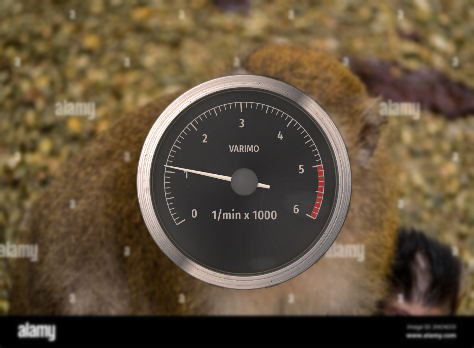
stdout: {"value": 1100, "unit": "rpm"}
